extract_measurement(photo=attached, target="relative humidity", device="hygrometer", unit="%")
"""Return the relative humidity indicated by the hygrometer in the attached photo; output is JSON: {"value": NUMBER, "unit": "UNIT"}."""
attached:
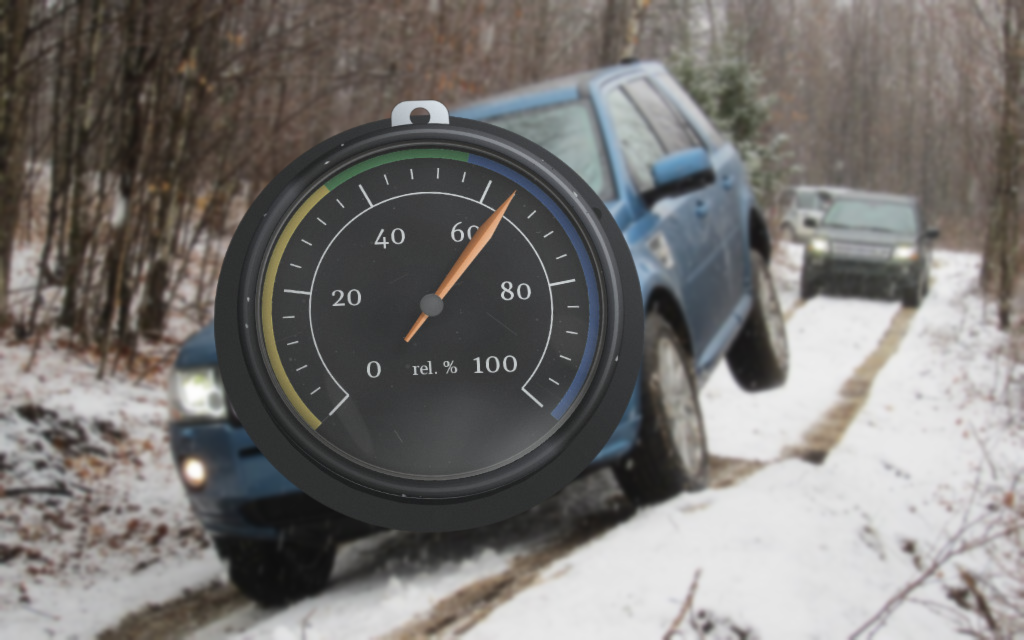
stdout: {"value": 64, "unit": "%"}
